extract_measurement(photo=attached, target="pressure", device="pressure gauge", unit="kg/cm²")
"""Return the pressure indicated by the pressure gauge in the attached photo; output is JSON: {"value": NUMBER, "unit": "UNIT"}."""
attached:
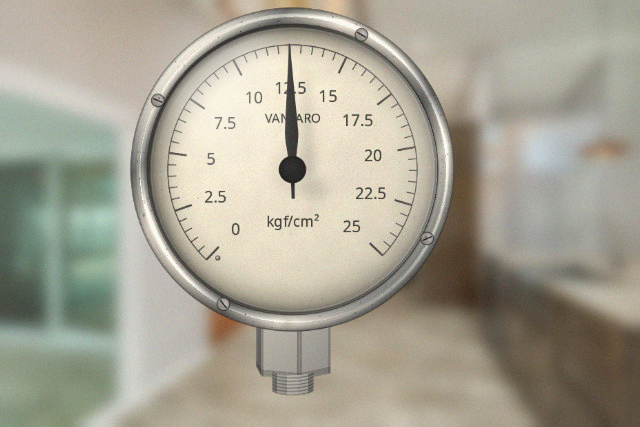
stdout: {"value": 12.5, "unit": "kg/cm²"}
